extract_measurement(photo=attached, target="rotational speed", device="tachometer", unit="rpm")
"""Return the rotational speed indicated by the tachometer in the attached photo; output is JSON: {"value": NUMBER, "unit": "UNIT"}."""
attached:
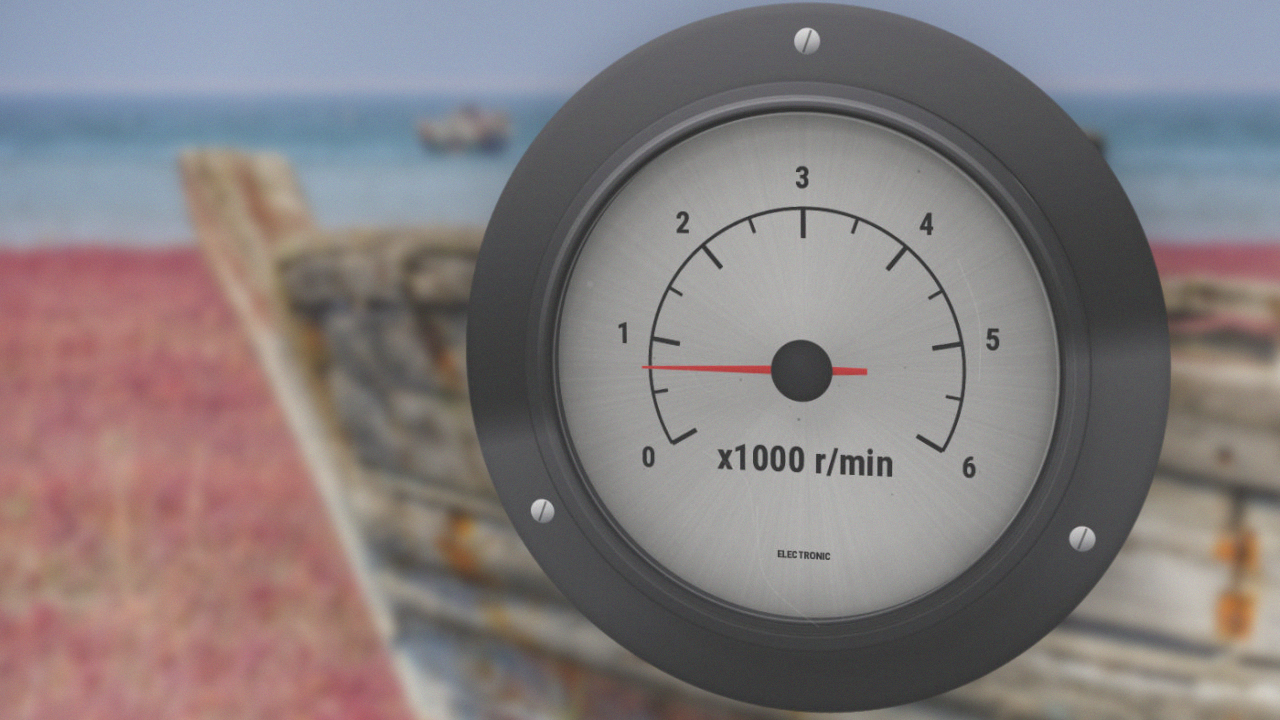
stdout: {"value": 750, "unit": "rpm"}
